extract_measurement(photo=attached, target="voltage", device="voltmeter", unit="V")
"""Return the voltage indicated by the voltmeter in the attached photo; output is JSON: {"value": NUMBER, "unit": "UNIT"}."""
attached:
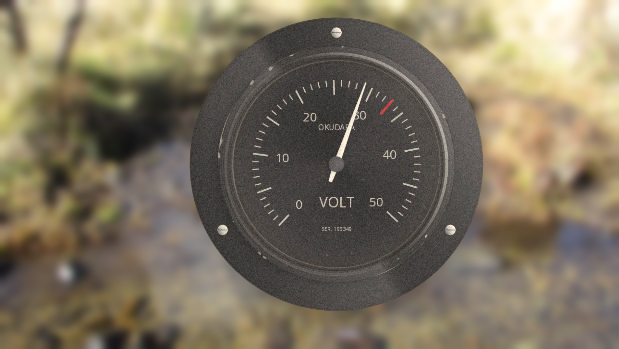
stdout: {"value": 29, "unit": "V"}
